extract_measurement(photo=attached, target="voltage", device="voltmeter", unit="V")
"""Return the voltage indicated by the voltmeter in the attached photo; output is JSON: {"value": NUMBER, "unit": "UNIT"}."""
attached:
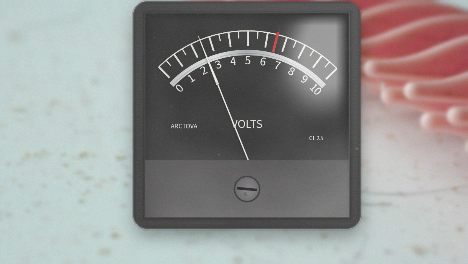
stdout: {"value": 2.5, "unit": "V"}
